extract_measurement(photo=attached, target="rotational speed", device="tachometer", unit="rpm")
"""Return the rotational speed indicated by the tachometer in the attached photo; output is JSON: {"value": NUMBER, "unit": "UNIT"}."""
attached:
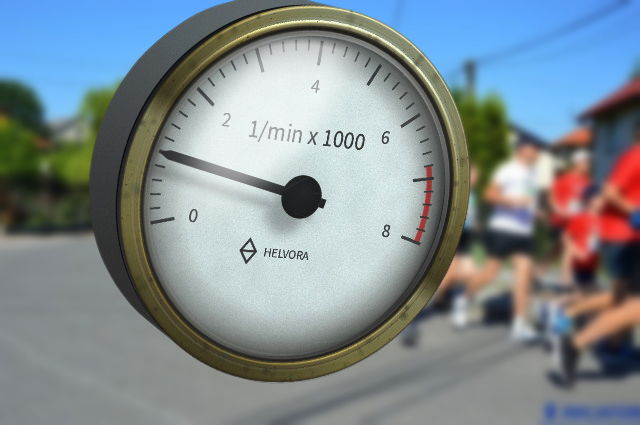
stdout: {"value": 1000, "unit": "rpm"}
